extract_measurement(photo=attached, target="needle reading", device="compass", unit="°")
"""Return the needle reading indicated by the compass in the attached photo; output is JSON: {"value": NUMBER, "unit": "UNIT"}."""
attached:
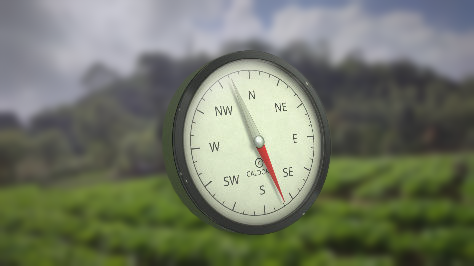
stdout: {"value": 160, "unit": "°"}
